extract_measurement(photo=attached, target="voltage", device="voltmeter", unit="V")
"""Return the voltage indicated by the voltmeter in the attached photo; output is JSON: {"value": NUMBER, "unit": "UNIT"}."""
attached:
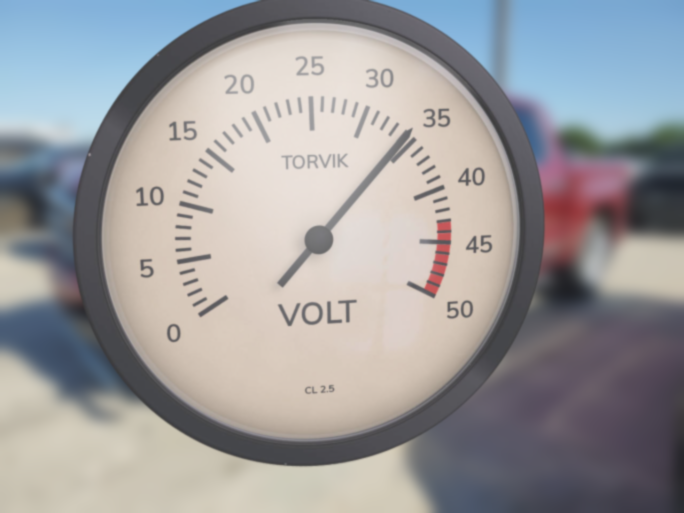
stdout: {"value": 34, "unit": "V"}
